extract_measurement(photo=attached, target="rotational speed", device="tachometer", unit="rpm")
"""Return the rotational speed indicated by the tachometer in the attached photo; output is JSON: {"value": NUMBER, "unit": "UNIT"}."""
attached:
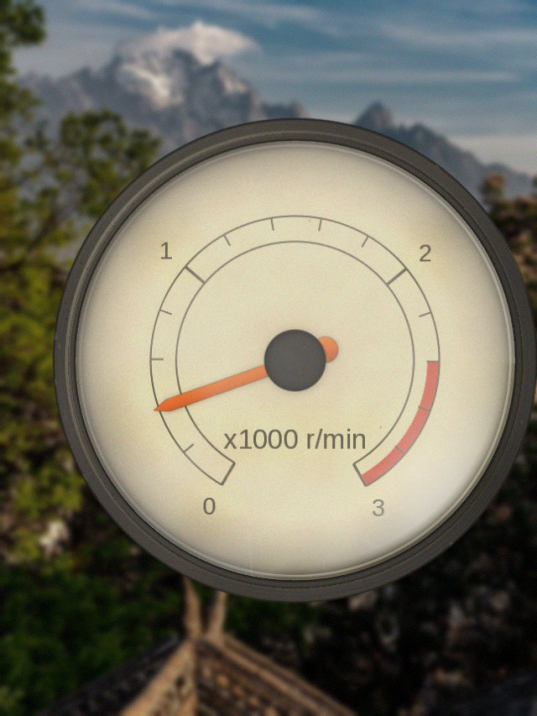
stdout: {"value": 400, "unit": "rpm"}
